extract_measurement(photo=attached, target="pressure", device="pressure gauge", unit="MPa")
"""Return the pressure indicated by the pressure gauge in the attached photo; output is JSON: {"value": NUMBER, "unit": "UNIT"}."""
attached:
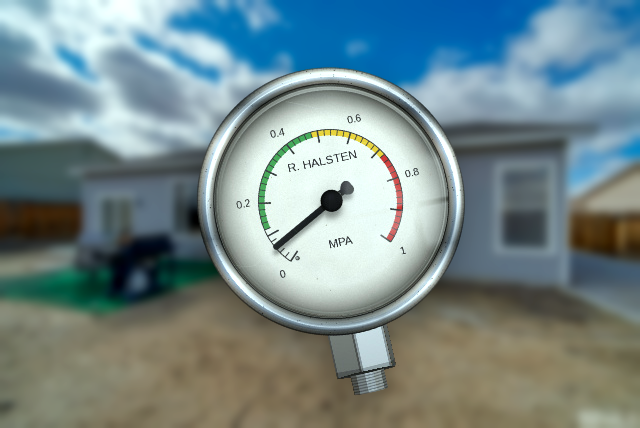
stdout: {"value": 0.06, "unit": "MPa"}
